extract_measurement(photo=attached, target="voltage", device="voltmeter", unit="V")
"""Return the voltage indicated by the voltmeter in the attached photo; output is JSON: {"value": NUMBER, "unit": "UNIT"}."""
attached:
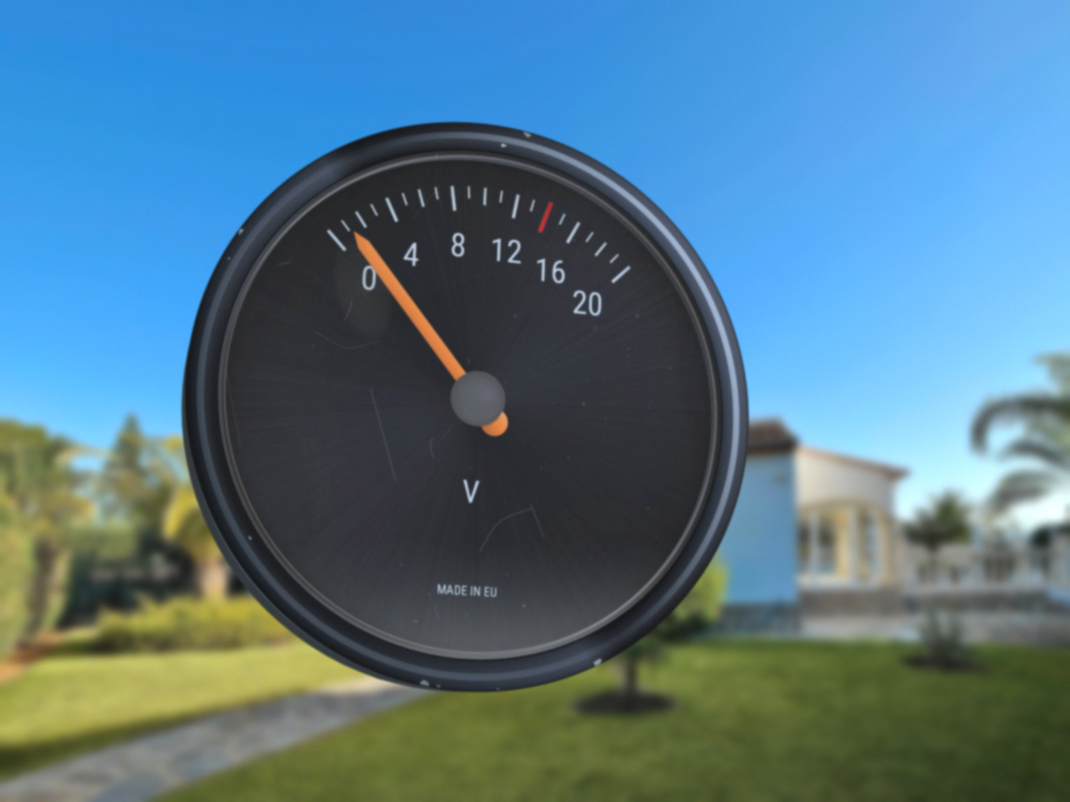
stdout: {"value": 1, "unit": "V"}
